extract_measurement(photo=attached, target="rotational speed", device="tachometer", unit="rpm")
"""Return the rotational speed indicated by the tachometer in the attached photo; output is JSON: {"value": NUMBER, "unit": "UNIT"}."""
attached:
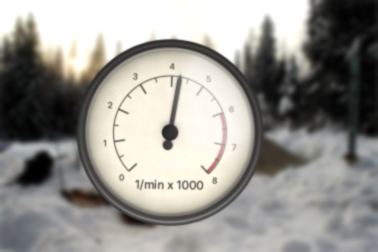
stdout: {"value": 4250, "unit": "rpm"}
